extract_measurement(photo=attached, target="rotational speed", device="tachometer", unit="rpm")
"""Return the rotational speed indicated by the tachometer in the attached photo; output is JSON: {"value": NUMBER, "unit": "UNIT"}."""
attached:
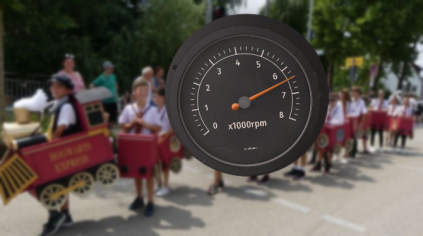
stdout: {"value": 6400, "unit": "rpm"}
